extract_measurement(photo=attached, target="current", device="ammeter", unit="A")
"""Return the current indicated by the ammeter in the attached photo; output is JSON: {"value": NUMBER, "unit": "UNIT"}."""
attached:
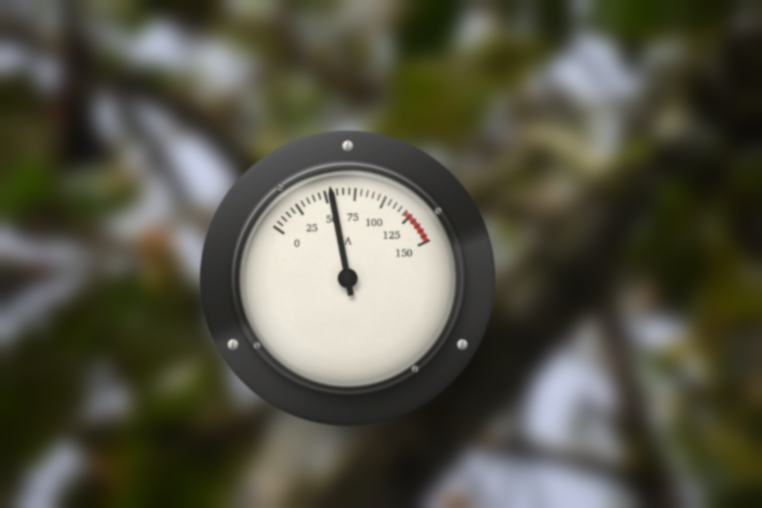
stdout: {"value": 55, "unit": "A"}
